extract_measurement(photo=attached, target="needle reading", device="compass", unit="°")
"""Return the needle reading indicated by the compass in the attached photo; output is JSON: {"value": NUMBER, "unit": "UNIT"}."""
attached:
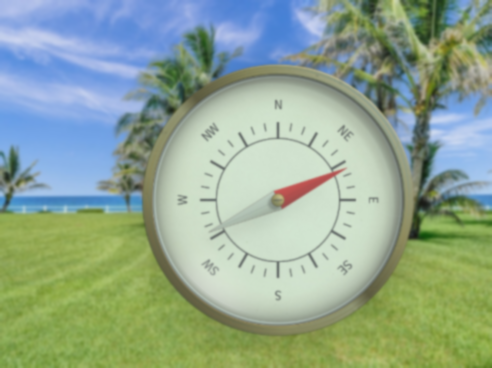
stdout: {"value": 65, "unit": "°"}
